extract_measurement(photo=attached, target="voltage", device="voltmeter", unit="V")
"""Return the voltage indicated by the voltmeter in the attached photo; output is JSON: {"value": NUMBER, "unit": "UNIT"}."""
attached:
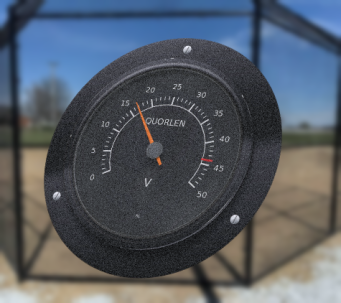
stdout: {"value": 17, "unit": "V"}
